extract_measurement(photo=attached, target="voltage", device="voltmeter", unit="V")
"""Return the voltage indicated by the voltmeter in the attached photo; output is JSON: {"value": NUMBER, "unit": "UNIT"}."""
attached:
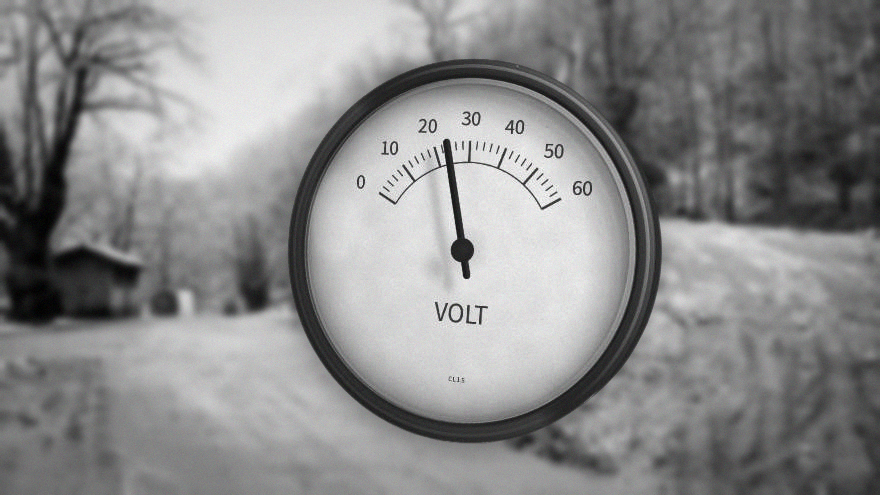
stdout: {"value": 24, "unit": "V"}
